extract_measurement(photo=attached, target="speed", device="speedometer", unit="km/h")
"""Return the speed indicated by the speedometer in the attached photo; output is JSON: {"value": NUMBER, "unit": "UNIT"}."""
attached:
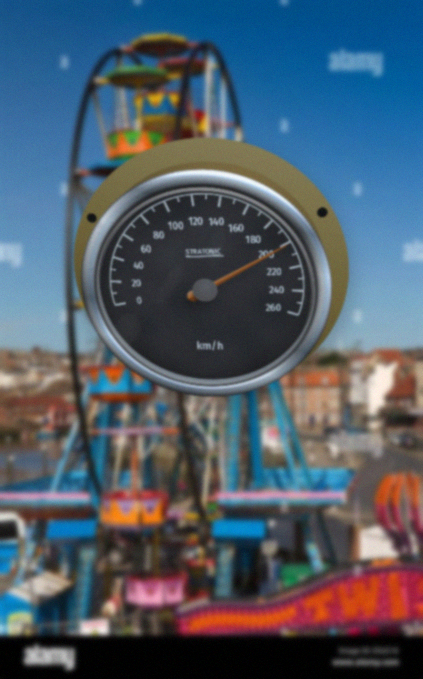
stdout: {"value": 200, "unit": "km/h"}
